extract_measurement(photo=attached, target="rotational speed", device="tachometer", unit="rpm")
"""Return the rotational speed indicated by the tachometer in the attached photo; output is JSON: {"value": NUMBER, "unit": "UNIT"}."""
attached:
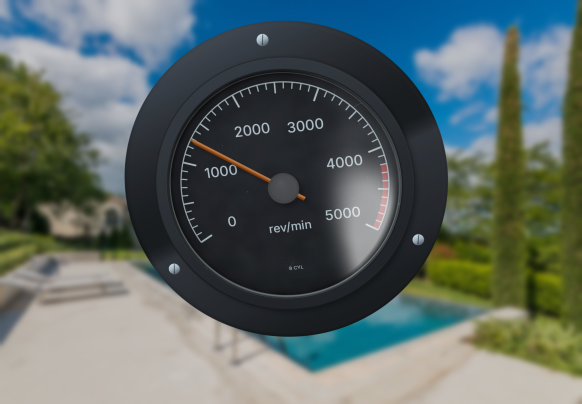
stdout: {"value": 1300, "unit": "rpm"}
